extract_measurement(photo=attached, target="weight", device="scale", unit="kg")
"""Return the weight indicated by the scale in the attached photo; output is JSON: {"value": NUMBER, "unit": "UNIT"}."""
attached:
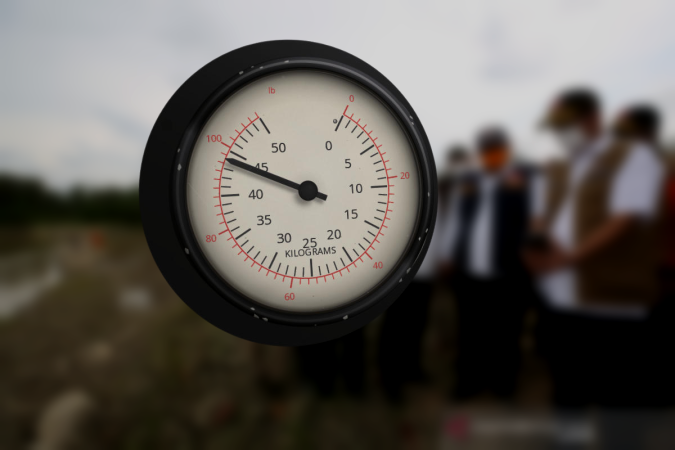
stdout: {"value": 44, "unit": "kg"}
